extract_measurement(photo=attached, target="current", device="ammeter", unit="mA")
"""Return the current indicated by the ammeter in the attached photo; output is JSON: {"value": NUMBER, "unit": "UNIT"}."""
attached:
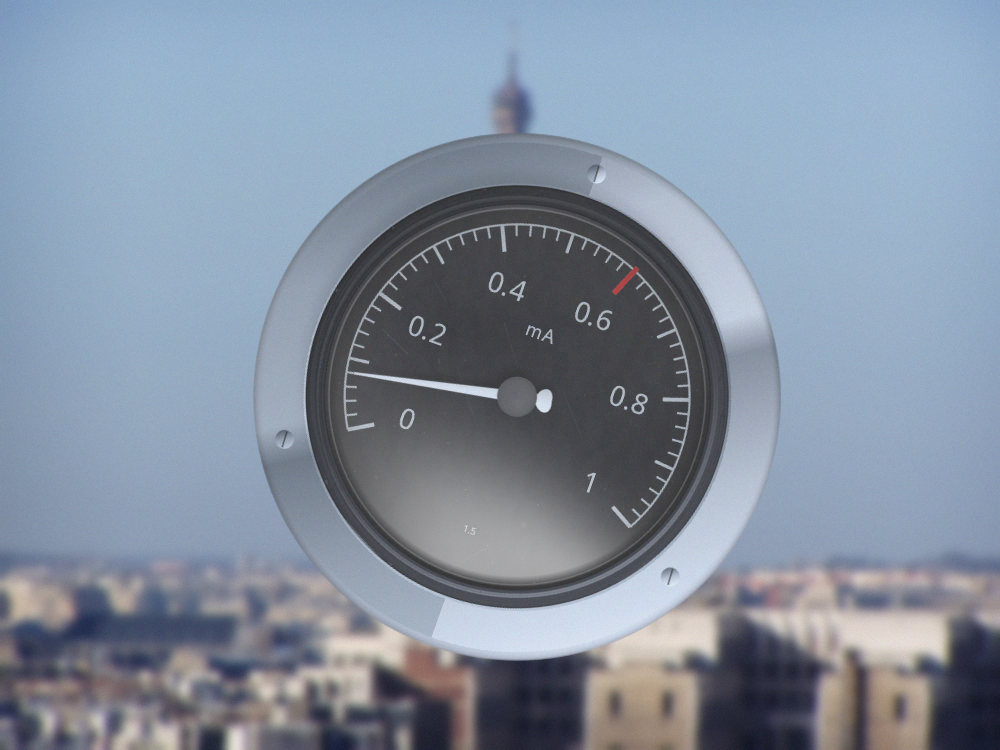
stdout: {"value": 0.08, "unit": "mA"}
